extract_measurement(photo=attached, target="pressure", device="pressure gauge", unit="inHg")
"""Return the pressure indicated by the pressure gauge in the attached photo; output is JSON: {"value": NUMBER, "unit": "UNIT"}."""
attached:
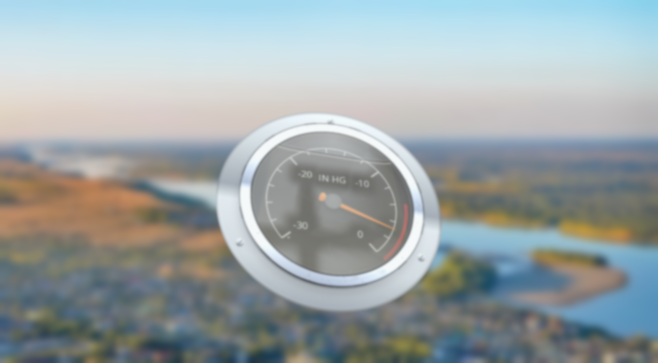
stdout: {"value": -3, "unit": "inHg"}
